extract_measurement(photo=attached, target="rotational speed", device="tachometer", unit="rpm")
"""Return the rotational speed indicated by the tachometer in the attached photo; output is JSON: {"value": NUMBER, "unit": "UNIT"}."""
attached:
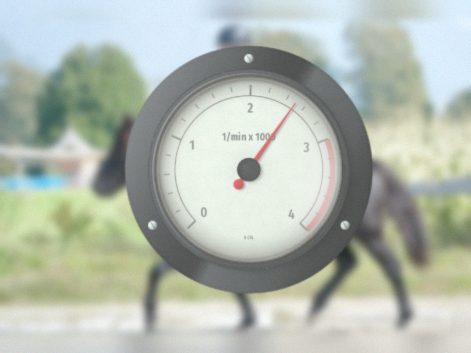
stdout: {"value": 2500, "unit": "rpm"}
